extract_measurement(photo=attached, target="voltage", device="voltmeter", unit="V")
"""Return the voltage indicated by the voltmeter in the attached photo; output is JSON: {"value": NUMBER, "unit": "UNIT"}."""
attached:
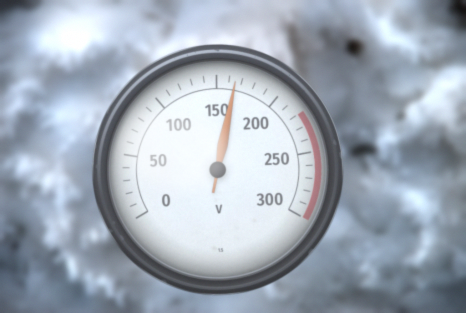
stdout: {"value": 165, "unit": "V"}
